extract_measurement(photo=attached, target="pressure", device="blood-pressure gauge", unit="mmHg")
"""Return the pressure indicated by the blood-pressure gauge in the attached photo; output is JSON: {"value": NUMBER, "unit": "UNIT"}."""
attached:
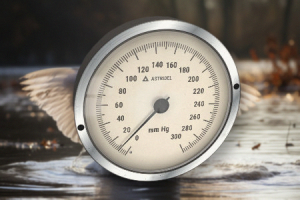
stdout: {"value": 10, "unit": "mmHg"}
